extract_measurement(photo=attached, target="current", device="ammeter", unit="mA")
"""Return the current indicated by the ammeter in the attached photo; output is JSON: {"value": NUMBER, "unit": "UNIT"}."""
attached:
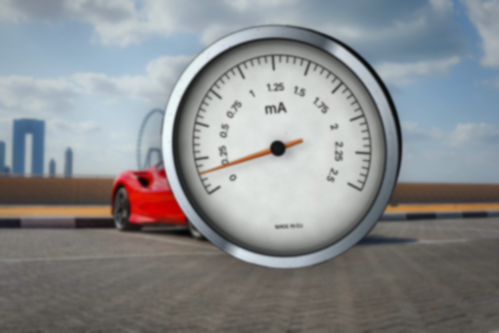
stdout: {"value": 0.15, "unit": "mA"}
